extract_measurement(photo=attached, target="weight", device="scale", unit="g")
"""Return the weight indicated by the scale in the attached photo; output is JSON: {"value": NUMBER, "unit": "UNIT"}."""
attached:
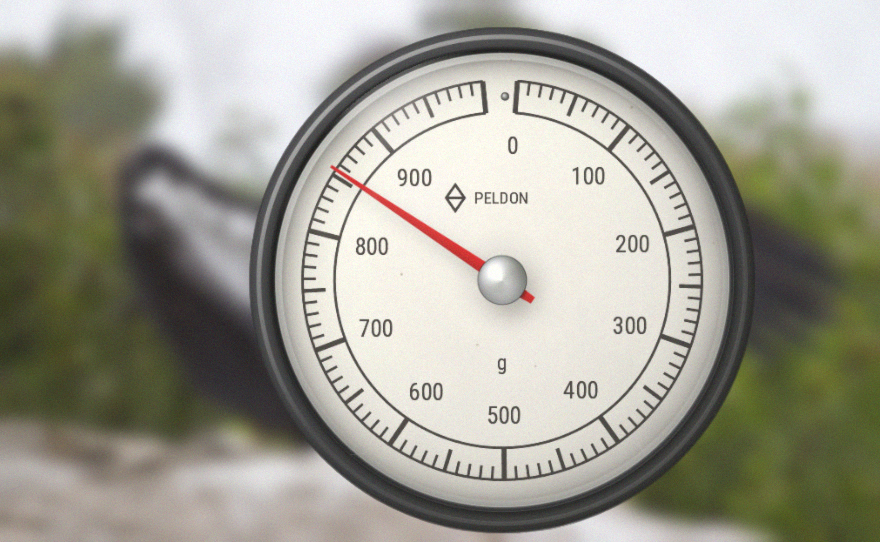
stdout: {"value": 855, "unit": "g"}
